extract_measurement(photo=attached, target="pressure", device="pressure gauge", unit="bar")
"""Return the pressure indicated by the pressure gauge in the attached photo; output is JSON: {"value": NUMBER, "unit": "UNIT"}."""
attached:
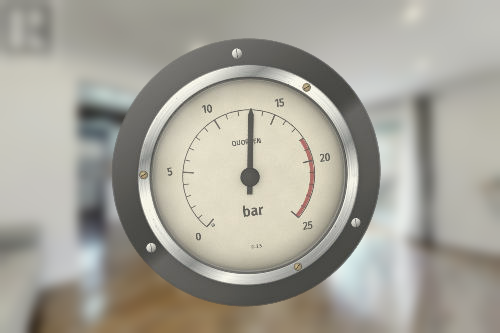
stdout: {"value": 13, "unit": "bar"}
